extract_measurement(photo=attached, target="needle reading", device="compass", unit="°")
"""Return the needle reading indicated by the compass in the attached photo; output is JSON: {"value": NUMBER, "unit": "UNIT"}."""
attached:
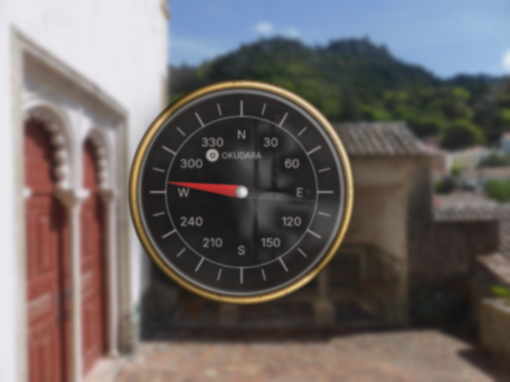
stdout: {"value": 277.5, "unit": "°"}
